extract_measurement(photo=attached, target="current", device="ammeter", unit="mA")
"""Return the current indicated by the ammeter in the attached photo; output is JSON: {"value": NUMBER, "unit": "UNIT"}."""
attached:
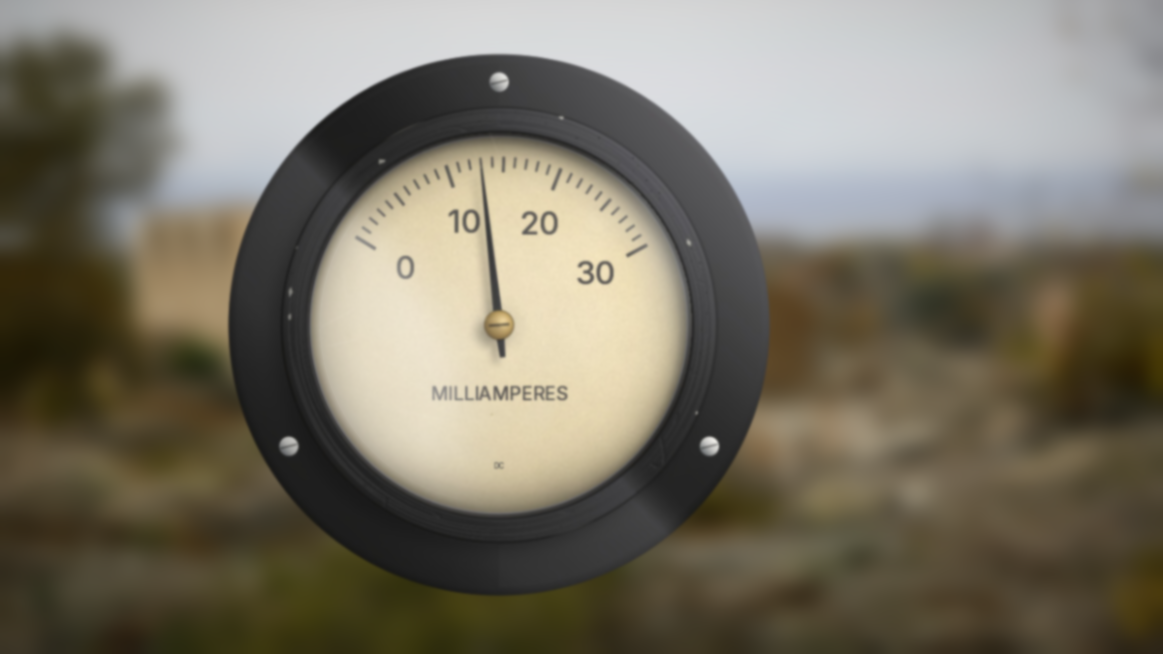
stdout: {"value": 13, "unit": "mA"}
